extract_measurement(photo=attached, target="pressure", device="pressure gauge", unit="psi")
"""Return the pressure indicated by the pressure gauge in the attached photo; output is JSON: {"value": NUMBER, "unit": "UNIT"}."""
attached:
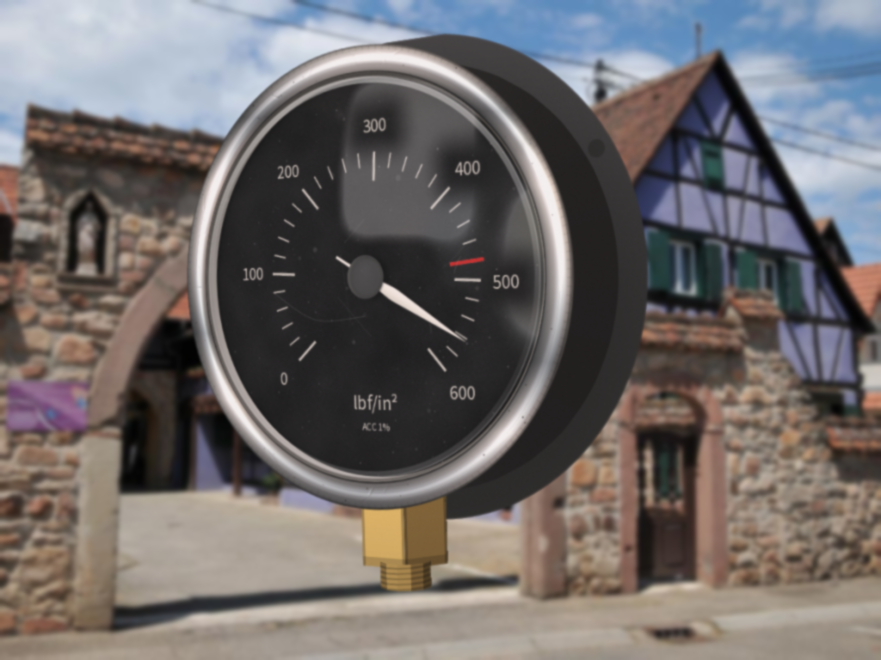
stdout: {"value": 560, "unit": "psi"}
